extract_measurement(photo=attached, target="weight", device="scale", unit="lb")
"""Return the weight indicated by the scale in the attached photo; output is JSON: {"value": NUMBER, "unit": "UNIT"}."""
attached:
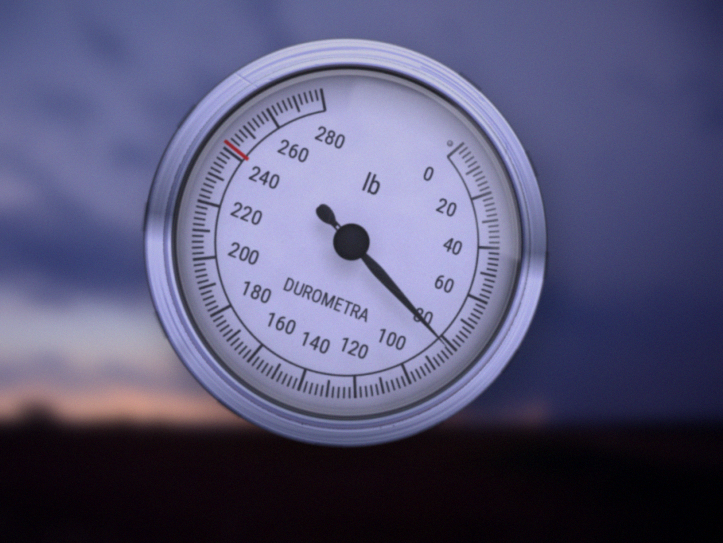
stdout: {"value": 82, "unit": "lb"}
